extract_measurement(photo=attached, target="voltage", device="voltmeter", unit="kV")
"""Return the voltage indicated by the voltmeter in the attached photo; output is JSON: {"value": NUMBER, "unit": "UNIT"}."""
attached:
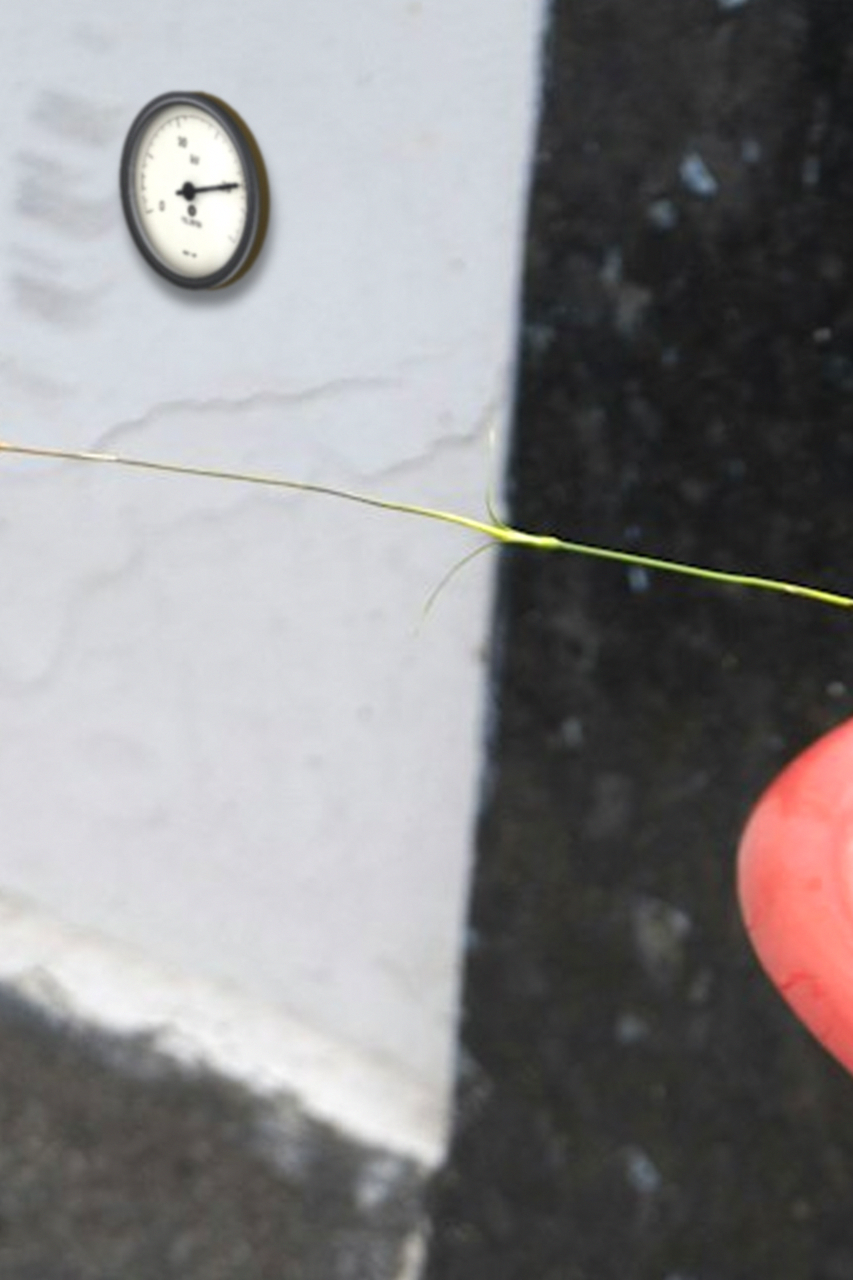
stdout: {"value": 20, "unit": "kV"}
